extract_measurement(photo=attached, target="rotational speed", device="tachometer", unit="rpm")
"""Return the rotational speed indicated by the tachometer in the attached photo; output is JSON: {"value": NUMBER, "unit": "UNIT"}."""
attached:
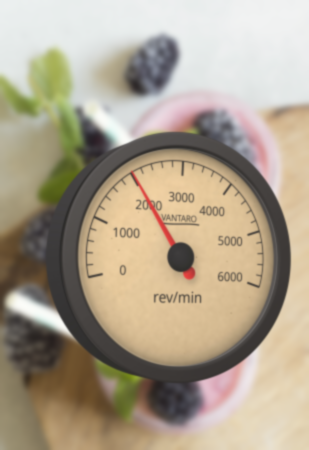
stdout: {"value": 2000, "unit": "rpm"}
